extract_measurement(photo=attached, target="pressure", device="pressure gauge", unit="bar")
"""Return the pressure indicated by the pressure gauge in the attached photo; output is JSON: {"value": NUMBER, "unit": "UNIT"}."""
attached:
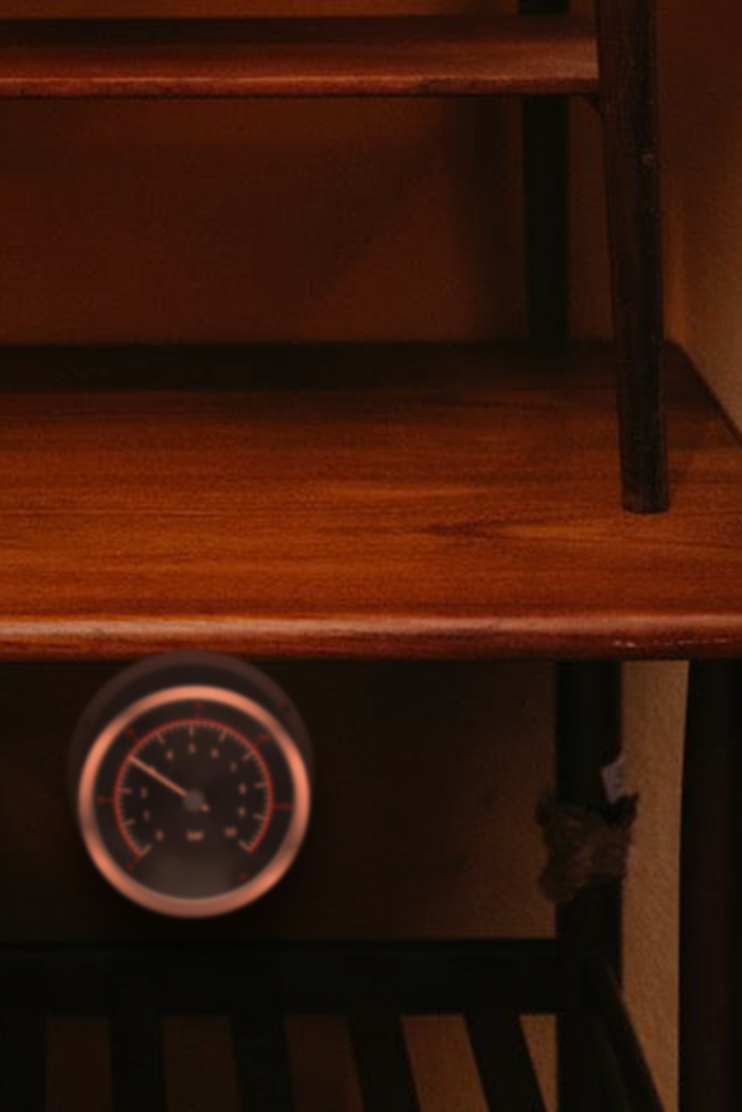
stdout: {"value": 3, "unit": "bar"}
